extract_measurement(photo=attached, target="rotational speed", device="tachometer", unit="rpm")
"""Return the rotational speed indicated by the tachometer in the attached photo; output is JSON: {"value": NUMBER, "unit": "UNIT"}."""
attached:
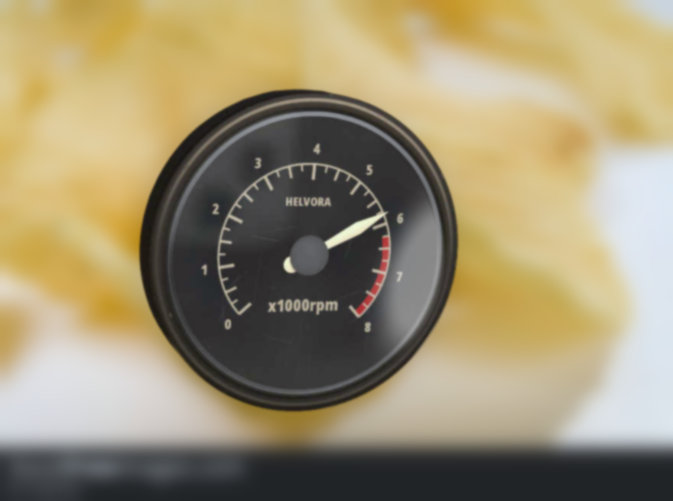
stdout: {"value": 5750, "unit": "rpm"}
